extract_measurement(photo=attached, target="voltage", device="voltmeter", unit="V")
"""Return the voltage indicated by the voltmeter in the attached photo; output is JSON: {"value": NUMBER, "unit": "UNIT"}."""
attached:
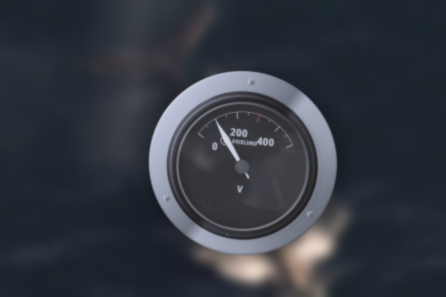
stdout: {"value": 100, "unit": "V"}
